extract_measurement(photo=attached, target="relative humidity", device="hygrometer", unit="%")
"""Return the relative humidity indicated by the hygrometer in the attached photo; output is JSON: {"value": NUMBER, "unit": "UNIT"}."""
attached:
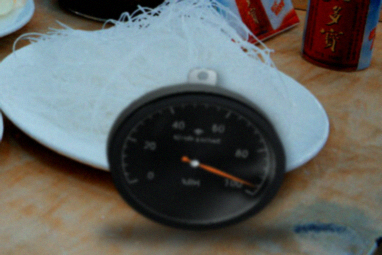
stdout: {"value": 96, "unit": "%"}
